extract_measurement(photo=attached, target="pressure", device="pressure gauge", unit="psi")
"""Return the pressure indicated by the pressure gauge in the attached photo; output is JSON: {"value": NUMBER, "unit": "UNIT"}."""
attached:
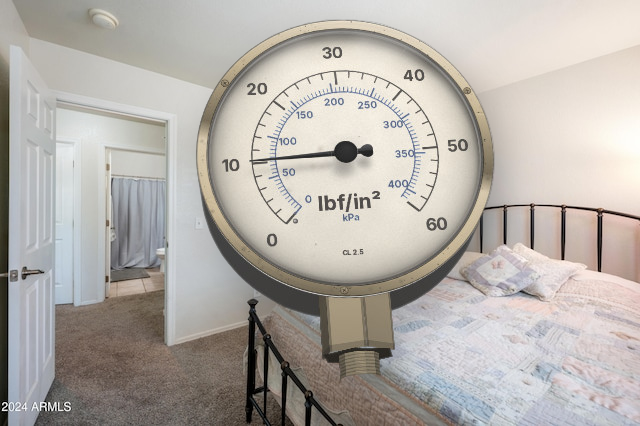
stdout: {"value": 10, "unit": "psi"}
